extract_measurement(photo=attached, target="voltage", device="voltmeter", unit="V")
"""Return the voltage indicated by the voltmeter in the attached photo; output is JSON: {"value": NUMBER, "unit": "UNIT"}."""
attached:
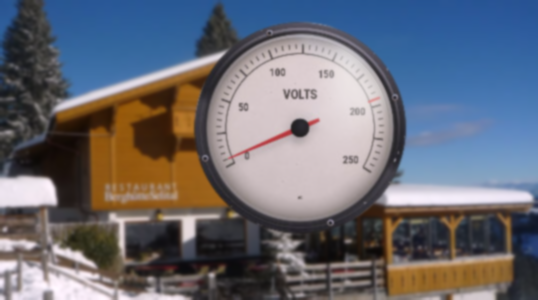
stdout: {"value": 5, "unit": "V"}
